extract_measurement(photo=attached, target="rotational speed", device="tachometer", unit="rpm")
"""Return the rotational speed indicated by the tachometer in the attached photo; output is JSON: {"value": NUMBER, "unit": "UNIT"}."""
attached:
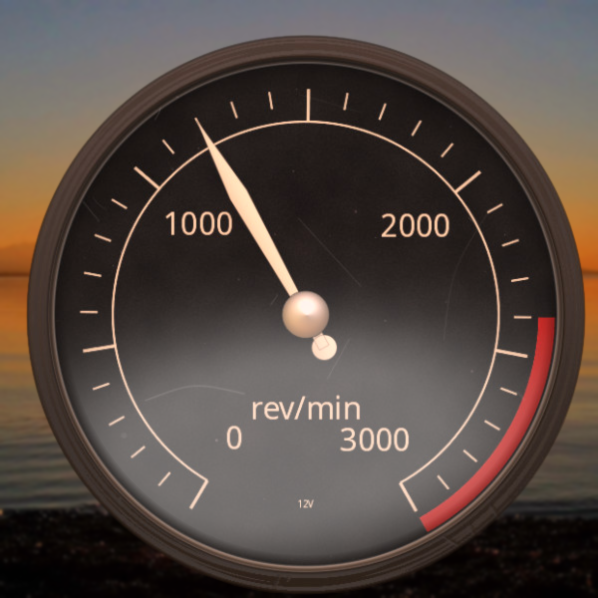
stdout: {"value": 1200, "unit": "rpm"}
